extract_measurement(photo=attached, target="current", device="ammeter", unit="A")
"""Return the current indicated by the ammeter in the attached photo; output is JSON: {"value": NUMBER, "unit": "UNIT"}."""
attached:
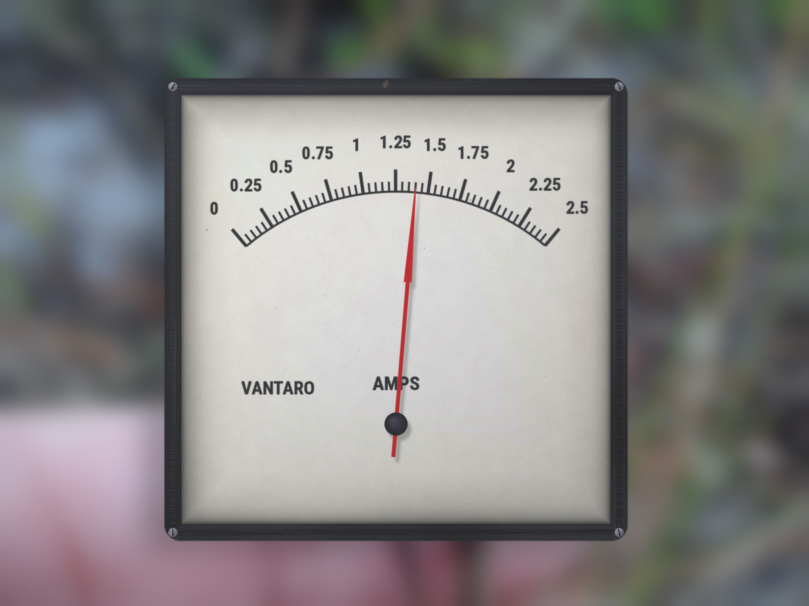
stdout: {"value": 1.4, "unit": "A"}
